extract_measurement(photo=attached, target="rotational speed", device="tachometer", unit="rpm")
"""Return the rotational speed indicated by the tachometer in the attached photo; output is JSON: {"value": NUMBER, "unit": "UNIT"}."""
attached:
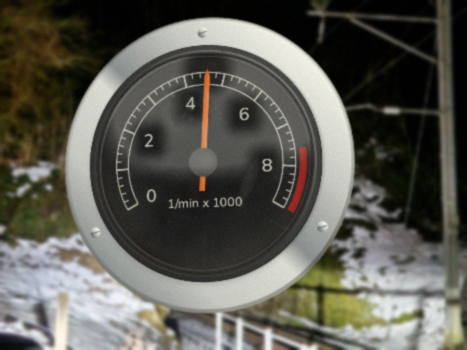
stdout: {"value": 4600, "unit": "rpm"}
